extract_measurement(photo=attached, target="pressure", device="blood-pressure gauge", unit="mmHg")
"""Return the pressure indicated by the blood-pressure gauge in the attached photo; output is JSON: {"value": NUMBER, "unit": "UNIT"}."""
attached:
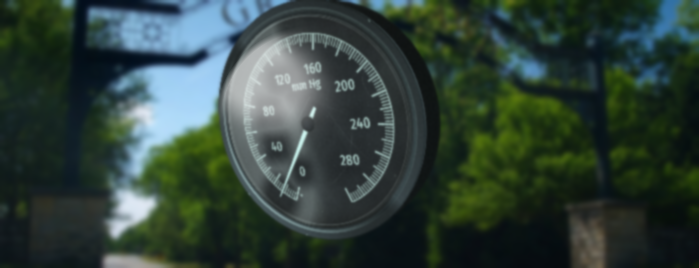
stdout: {"value": 10, "unit": "mmHg"}
